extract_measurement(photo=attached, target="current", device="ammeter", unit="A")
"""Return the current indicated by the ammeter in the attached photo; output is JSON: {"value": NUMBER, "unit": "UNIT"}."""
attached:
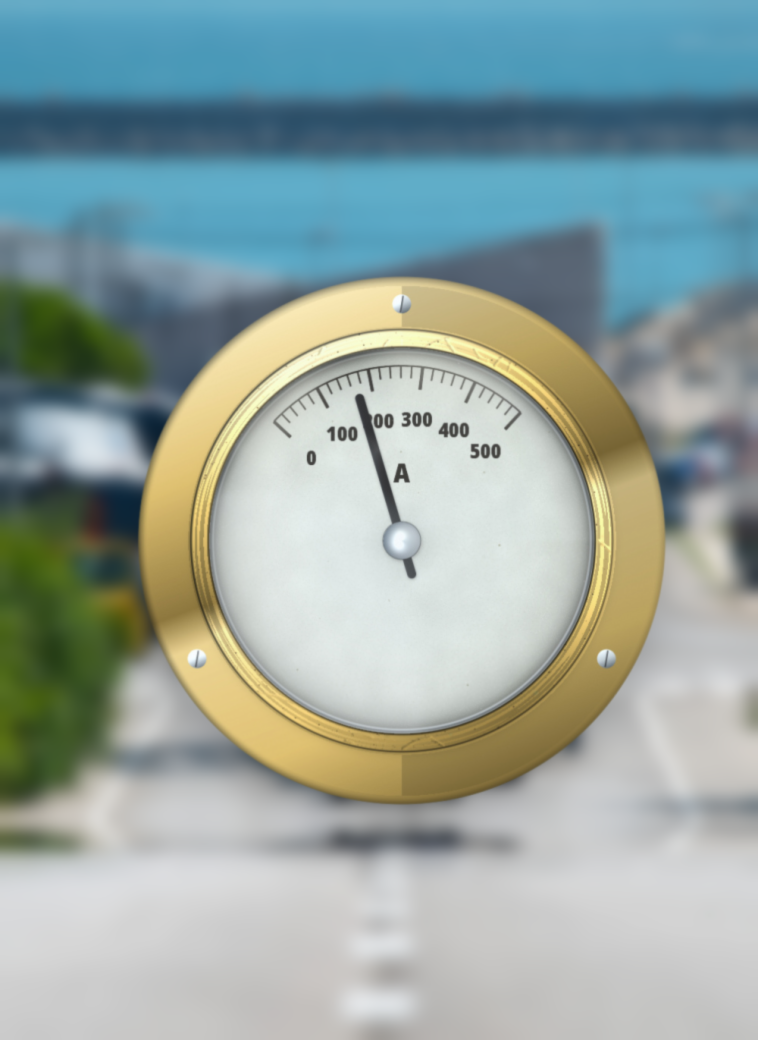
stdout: {"value": 170, "unit": "A"}
